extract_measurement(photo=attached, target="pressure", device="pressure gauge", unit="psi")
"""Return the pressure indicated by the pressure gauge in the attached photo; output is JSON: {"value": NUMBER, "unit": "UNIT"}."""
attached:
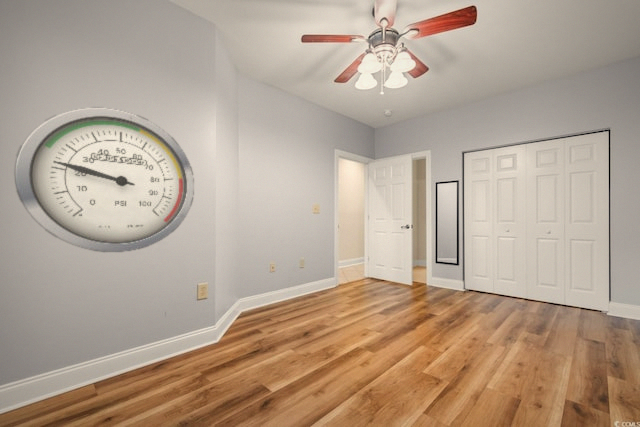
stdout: {"value": 22, "unit": "psi"}
